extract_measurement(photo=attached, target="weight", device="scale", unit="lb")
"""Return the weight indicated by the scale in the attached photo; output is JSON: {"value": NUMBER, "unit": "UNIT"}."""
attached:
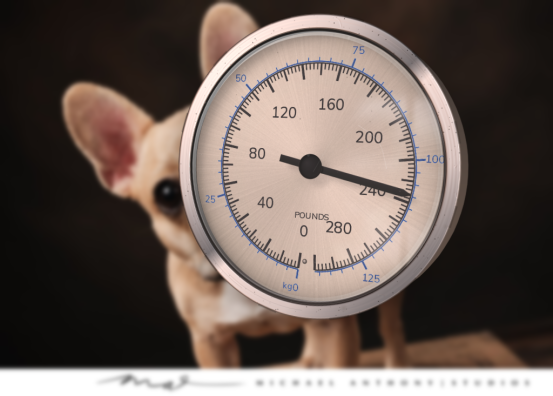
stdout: {"value": 236, "unit": "lb"}
